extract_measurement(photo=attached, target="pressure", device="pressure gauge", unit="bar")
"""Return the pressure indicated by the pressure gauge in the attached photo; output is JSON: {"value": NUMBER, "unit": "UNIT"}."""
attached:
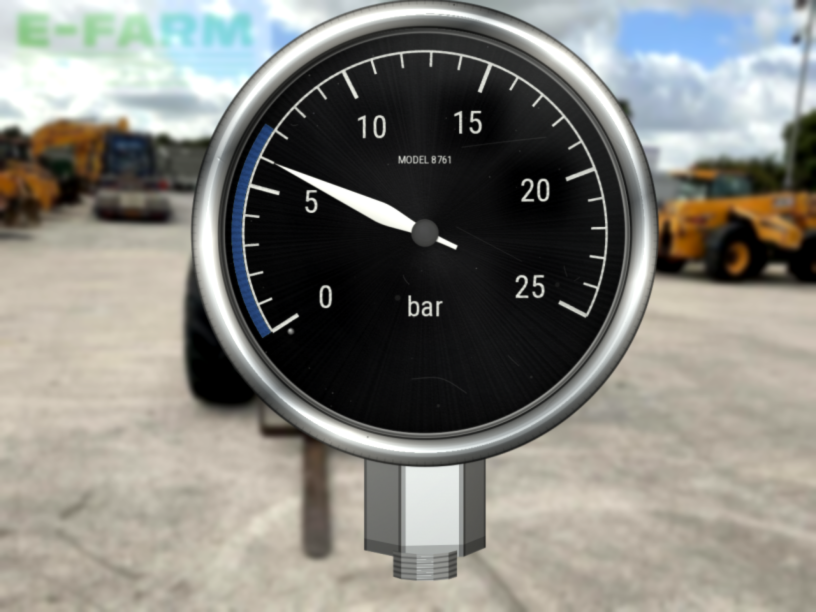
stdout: {"value": 6, "unit": "bar"}
